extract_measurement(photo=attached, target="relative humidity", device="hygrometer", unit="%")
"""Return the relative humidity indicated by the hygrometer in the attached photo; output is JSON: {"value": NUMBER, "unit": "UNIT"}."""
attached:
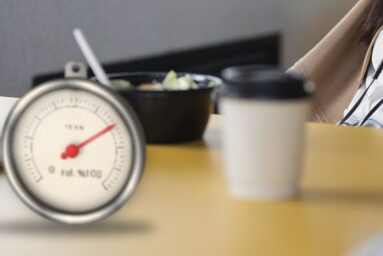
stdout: {"value": 70, "unit": "%"}
